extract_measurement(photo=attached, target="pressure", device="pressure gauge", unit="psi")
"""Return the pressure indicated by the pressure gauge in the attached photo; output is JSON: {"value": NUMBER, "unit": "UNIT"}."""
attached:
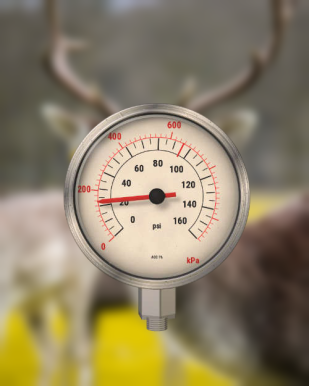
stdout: {"value": 22.5, "unit": "psi"}
